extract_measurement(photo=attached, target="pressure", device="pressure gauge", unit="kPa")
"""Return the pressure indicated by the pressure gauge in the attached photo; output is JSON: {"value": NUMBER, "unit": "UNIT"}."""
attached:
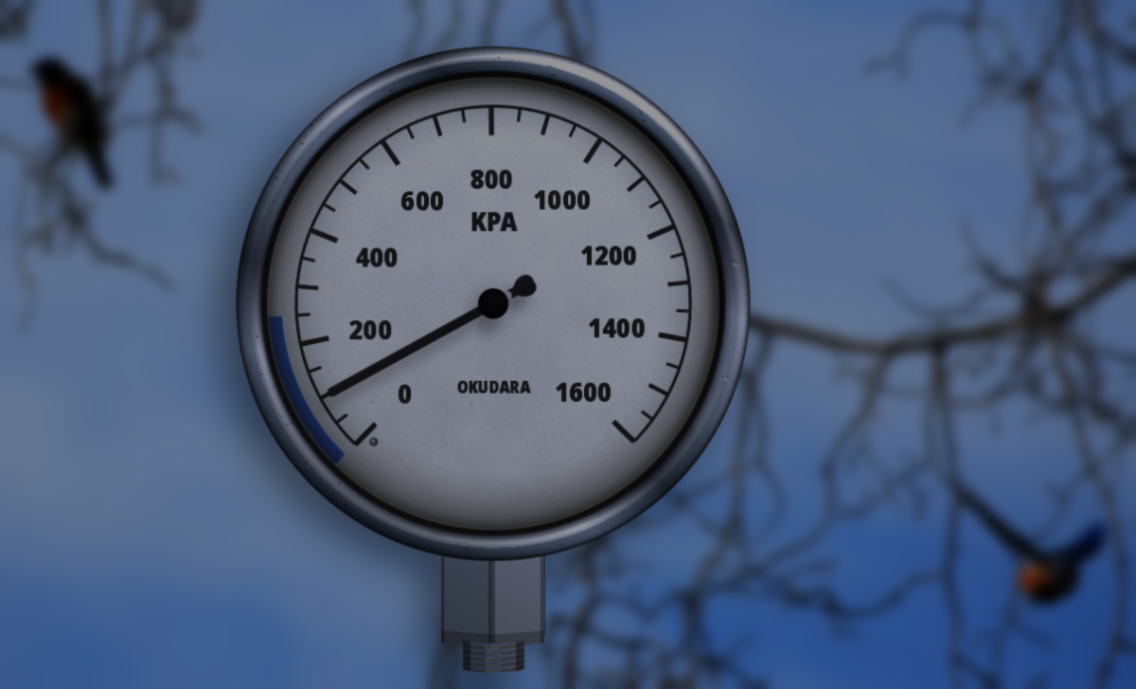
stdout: {"value": 100, "unit": "kPa"}
